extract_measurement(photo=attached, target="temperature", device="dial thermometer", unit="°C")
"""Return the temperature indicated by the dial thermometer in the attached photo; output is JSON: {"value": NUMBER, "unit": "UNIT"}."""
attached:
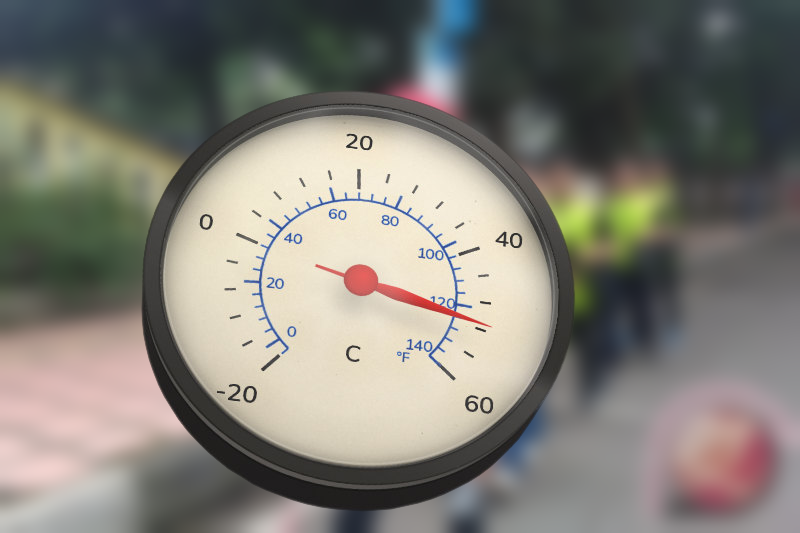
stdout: {"value": 52, "unit": "°C"}
